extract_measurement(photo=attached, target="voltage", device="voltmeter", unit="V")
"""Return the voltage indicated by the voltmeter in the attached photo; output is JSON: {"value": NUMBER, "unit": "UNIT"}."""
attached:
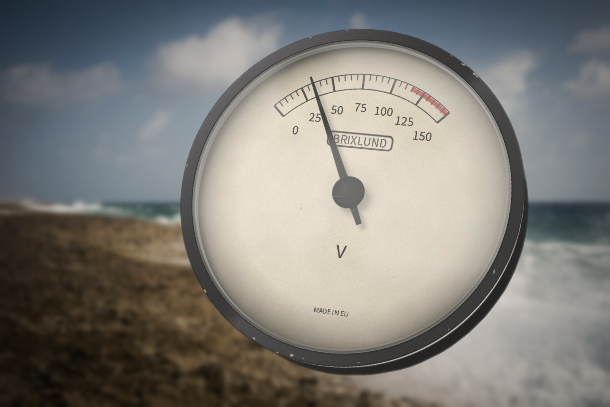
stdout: {"value": 35, "unit": "V"}
